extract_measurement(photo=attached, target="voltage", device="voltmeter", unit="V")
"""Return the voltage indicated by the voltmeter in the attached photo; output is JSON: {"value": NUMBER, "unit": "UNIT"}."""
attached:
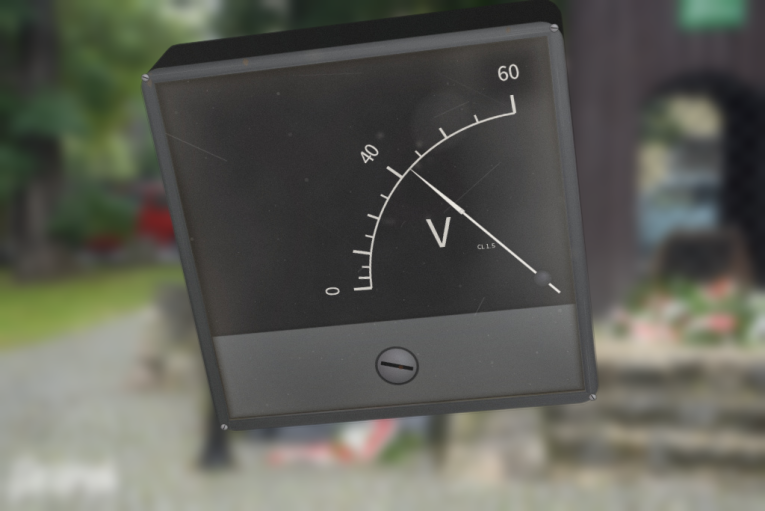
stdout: {"value": 42.5, "unit": "V"}
